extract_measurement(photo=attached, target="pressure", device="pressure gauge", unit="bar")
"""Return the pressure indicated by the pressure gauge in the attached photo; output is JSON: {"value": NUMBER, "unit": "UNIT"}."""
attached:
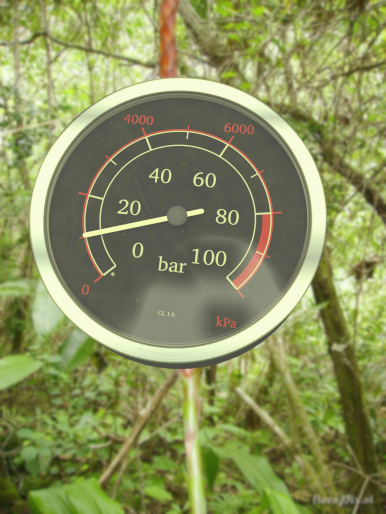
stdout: {"value": 10, "unit": "bar"}
